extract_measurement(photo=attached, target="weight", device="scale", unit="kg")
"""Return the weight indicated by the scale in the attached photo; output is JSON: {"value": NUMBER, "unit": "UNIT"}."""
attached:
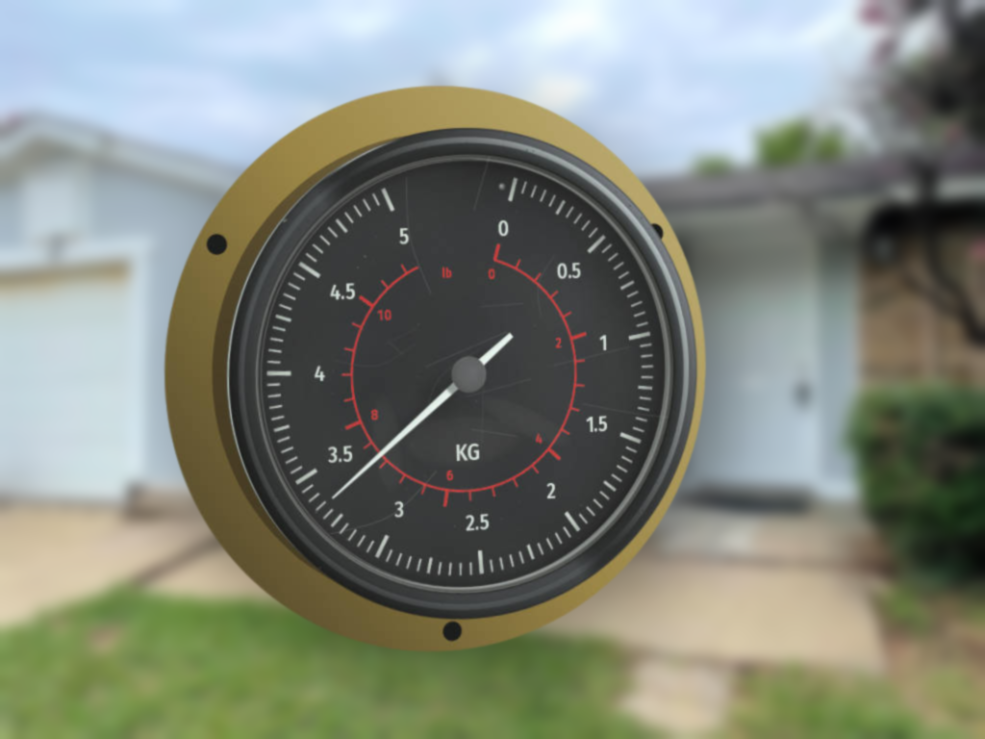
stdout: {"value": 3.35, "unit": "kg"}
